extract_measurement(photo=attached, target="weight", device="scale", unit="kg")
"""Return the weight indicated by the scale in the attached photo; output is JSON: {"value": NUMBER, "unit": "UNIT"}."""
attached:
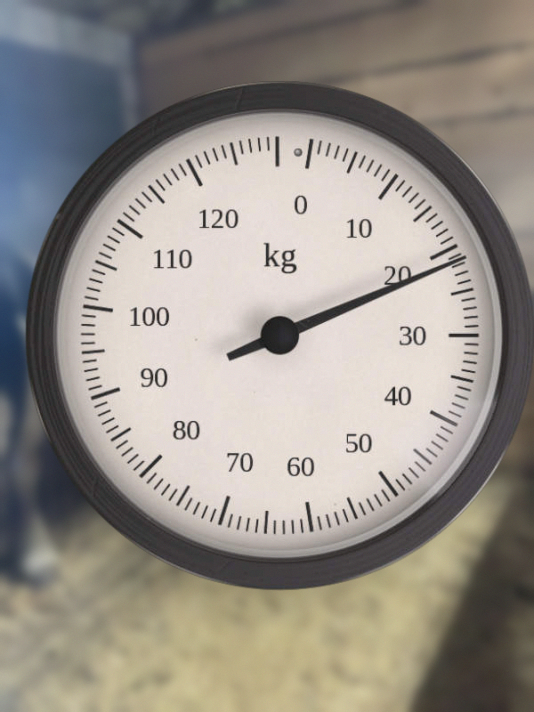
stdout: {"value": 21.5, "unit": "kg"}
